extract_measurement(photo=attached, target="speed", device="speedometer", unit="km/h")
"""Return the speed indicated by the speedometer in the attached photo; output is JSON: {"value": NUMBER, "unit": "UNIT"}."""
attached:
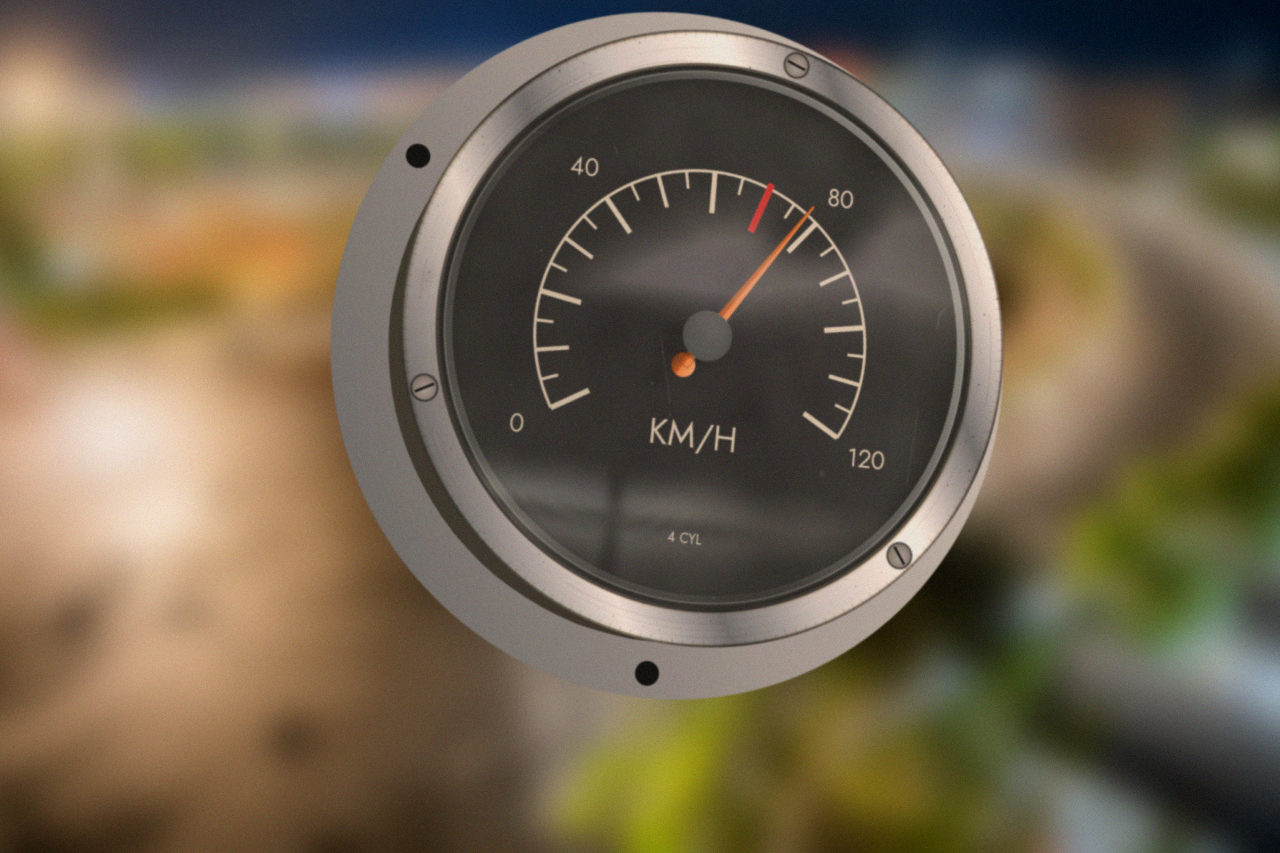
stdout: {"value": 77.5, "unit": "km/h"}
